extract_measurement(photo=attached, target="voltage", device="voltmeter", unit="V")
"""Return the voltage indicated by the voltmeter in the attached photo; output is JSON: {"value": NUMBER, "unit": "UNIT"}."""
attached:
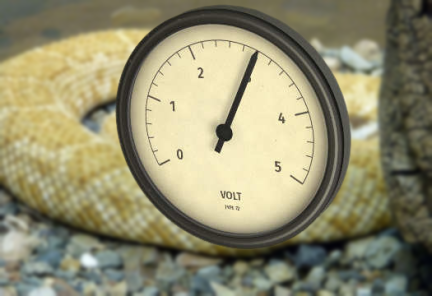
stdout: {"value": 3, "unit": "V"}
